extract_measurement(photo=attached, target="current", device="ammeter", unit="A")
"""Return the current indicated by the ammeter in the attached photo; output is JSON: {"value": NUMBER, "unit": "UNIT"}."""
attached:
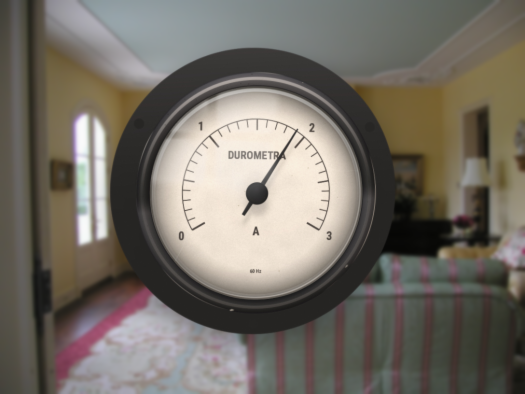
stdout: {"value": 1.9, "unit": "A"}
